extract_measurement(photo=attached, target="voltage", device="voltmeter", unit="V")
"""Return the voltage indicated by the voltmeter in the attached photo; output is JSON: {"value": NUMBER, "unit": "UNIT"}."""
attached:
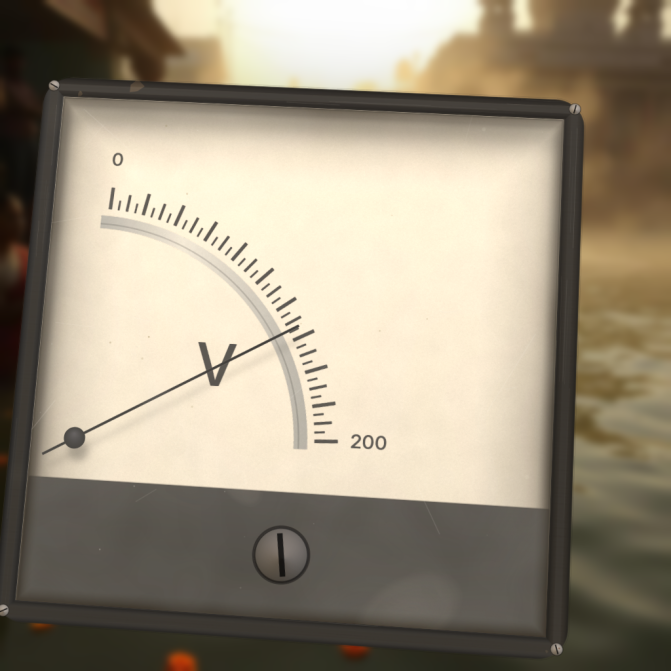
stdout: {"value": 135, "unit": "V"}
